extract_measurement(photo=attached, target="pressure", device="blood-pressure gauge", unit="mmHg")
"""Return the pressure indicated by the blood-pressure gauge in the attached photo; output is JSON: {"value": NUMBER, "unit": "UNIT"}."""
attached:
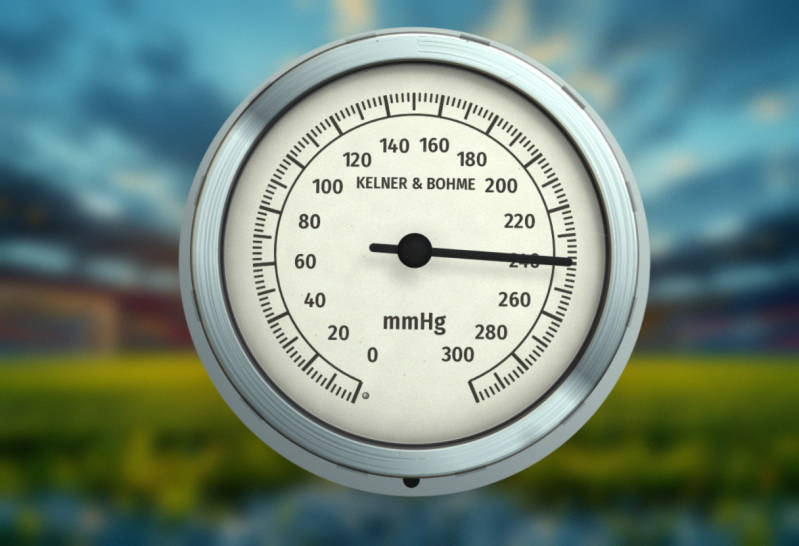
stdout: {"value": 240, "unit": "mmHg"}
